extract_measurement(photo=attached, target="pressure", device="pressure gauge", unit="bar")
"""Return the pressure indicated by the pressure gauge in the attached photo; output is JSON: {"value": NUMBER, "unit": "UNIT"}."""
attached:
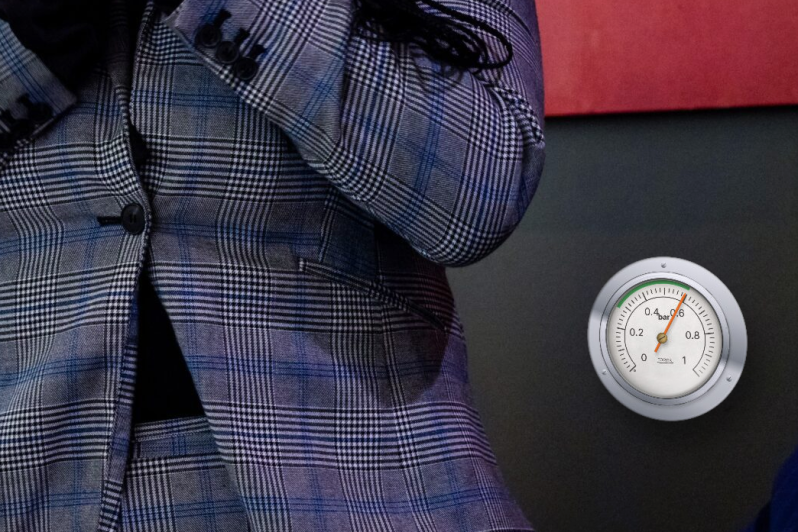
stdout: {"value": 0.6, "unit": "bar"}
